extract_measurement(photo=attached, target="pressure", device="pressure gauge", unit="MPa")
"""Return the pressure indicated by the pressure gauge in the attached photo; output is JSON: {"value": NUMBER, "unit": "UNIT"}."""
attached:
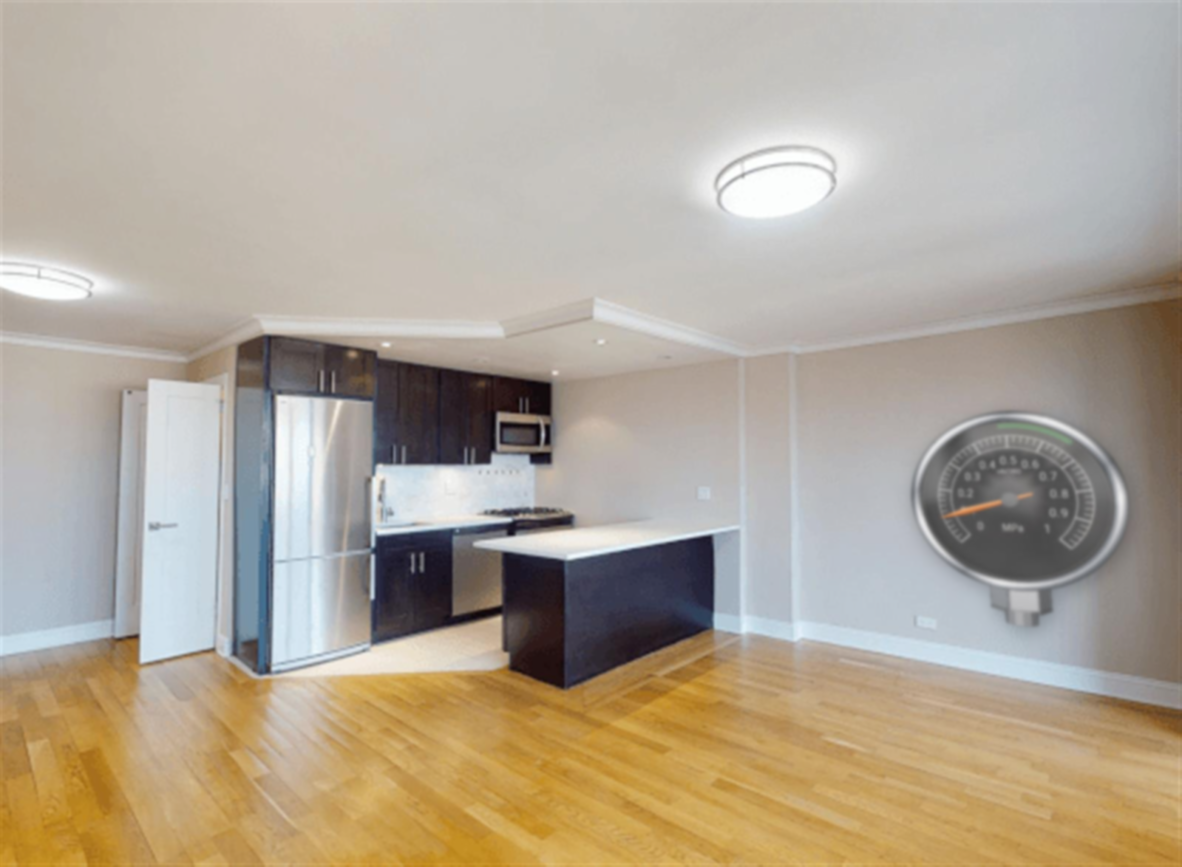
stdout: {"value": 0.1, "unit": "MPa"}
